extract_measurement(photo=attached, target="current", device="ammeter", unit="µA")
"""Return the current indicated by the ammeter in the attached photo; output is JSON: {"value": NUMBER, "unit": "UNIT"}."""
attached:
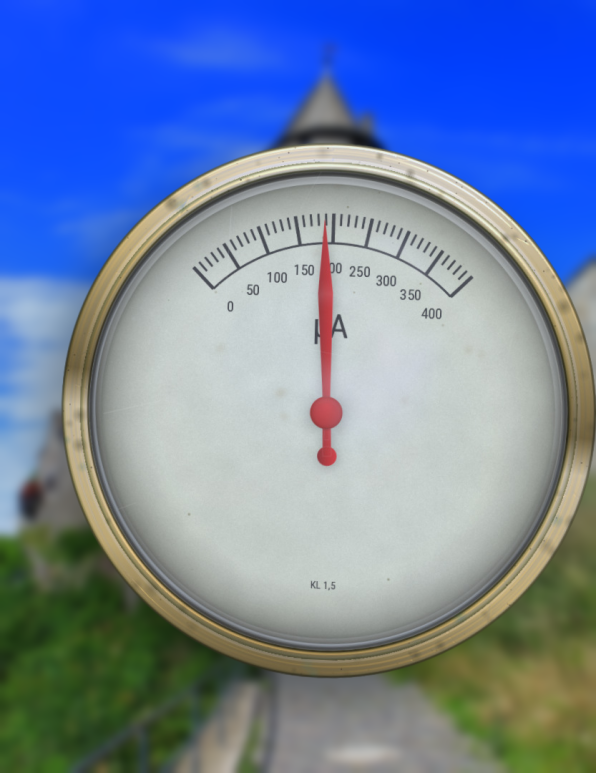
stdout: {"value": 190, "unit": "µA"}
